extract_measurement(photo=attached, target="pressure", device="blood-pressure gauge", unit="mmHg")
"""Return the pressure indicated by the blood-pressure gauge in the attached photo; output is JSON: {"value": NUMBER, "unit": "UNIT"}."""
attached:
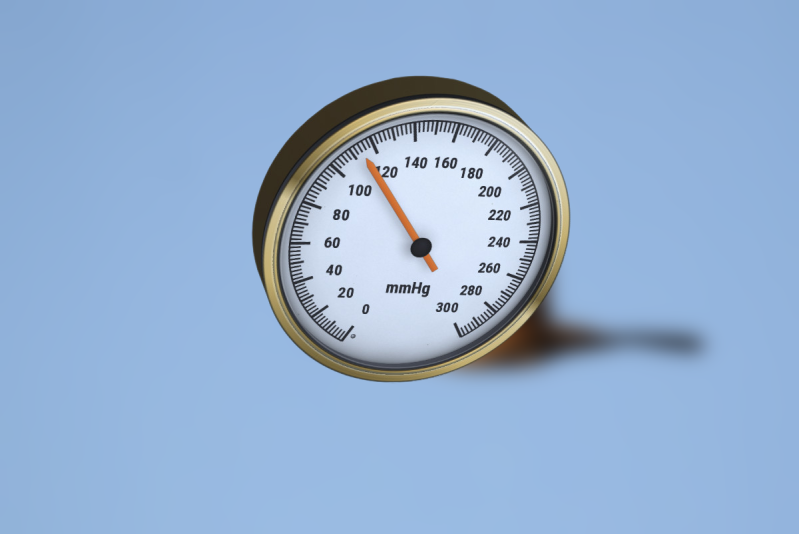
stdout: {"value": 114, "unit": "mmHg"}
